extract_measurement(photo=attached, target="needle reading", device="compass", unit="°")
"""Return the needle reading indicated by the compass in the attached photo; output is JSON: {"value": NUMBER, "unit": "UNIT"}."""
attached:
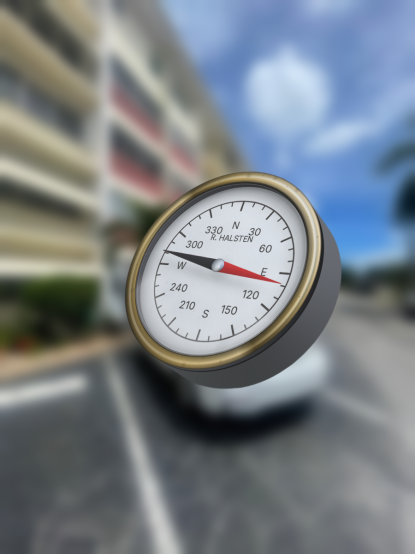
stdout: {"value": 100, "unit": "°"}
